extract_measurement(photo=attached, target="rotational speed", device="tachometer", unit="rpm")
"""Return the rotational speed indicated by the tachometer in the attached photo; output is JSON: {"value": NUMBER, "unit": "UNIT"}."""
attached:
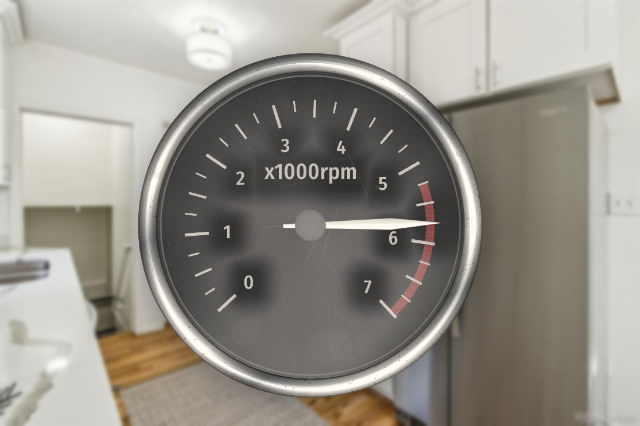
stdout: {"value": 5750, "unit": "rpm"}
